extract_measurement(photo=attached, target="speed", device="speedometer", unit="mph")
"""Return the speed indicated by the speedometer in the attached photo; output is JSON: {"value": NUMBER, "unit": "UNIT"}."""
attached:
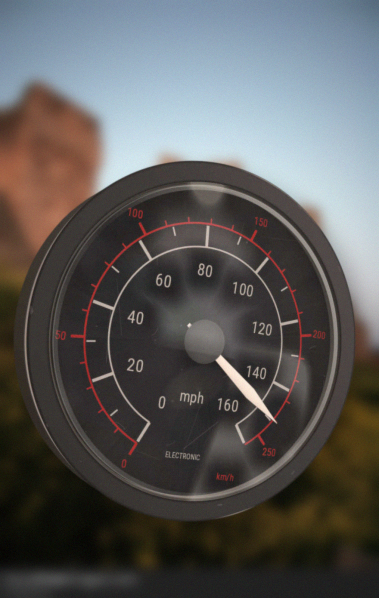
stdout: {"value": 150, "unit": "mph"}
